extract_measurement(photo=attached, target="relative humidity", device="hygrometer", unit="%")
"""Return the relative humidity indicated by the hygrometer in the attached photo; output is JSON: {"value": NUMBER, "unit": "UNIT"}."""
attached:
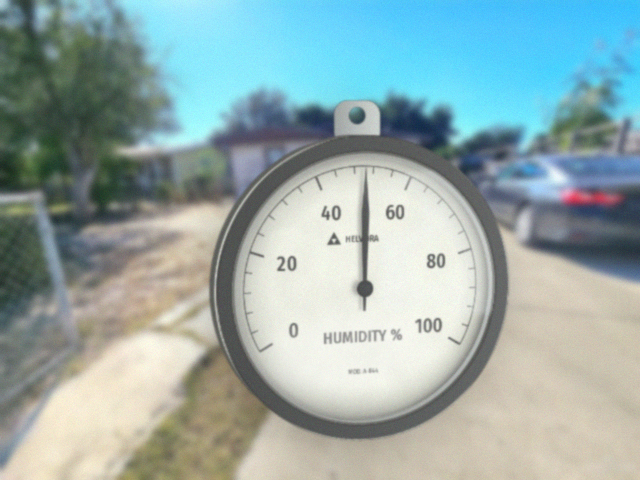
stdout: {"value": 50, "unit": "%"}
